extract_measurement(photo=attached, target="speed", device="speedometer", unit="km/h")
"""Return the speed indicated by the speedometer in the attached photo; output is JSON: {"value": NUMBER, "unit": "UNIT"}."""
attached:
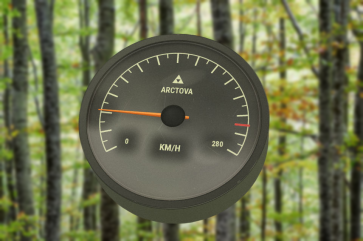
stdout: {"value": 40, "unit": "km/h"}
